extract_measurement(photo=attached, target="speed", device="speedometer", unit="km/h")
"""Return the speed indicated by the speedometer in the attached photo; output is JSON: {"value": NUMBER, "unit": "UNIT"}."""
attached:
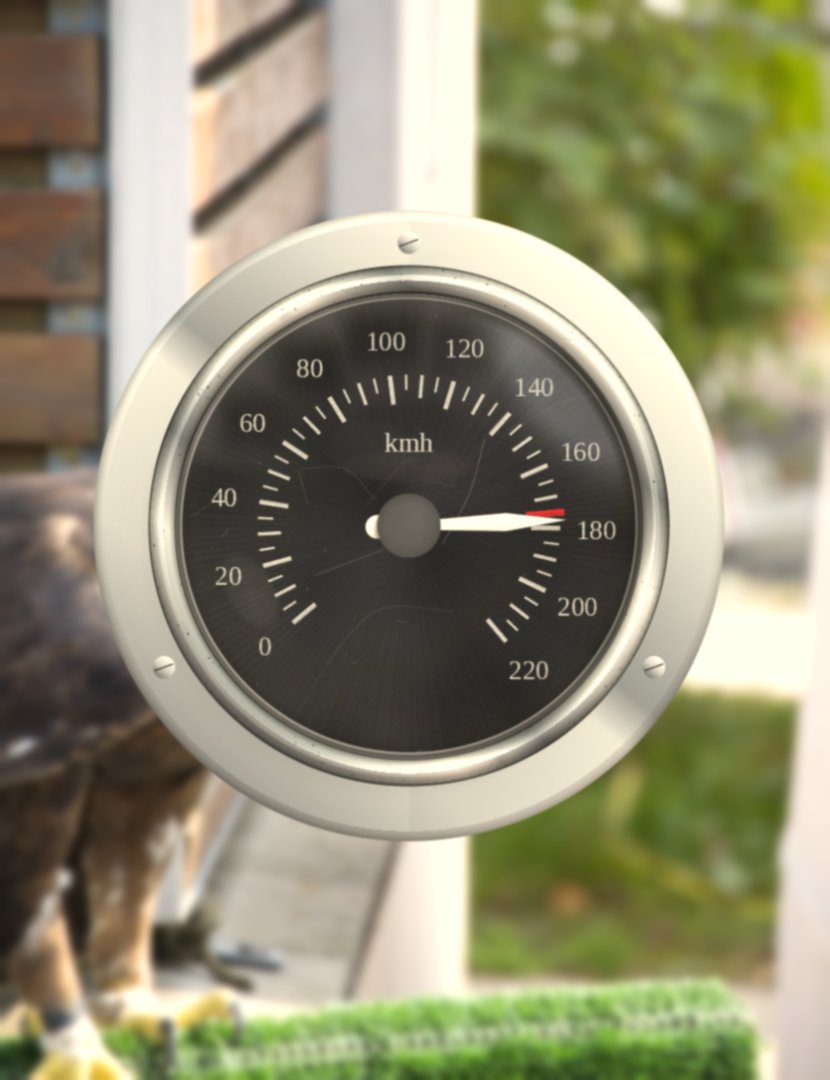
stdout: {"value": 177.5, "unit": "km/h"}
